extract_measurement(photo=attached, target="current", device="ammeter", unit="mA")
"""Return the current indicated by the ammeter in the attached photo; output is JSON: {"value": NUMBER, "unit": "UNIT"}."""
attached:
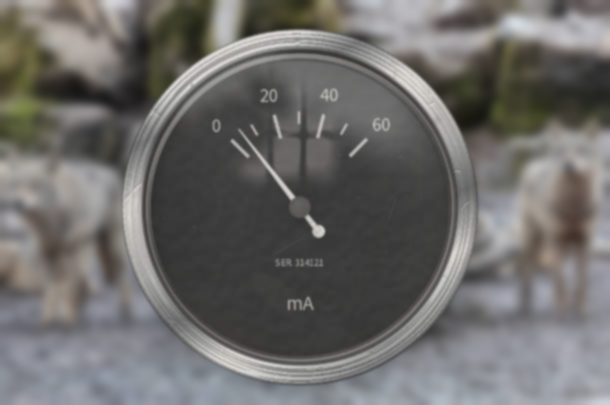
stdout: {"value": 5, "unit": "mA"}
